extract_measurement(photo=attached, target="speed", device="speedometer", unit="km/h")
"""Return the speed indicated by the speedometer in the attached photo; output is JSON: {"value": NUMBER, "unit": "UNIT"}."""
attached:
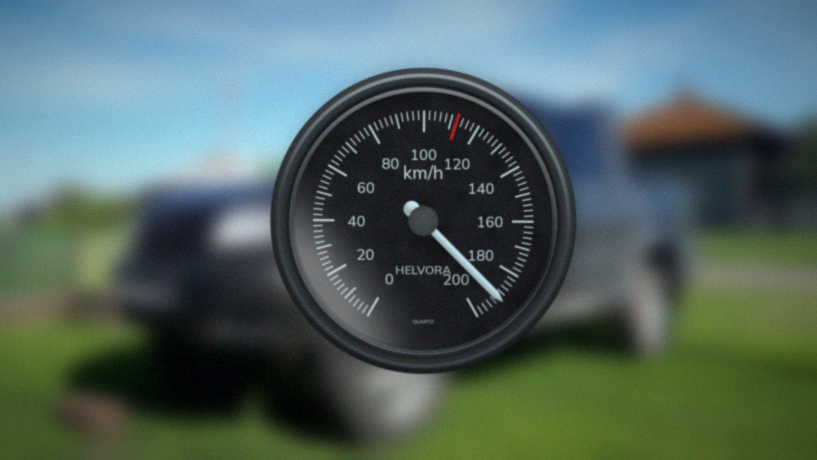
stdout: {"value": 190, "unit": "km/h"}
